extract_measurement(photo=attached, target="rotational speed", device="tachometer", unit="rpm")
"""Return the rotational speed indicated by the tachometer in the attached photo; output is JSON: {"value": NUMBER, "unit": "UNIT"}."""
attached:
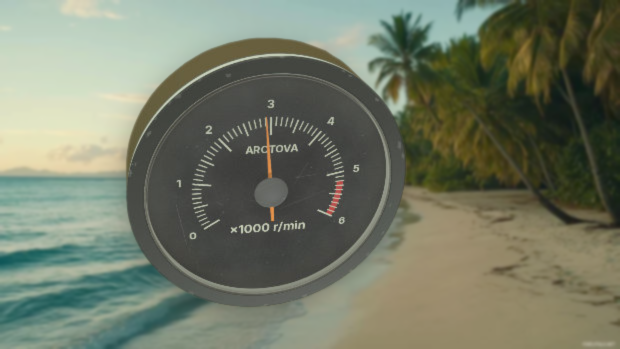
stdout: {"value": 2900, "unit": "rpm"}
